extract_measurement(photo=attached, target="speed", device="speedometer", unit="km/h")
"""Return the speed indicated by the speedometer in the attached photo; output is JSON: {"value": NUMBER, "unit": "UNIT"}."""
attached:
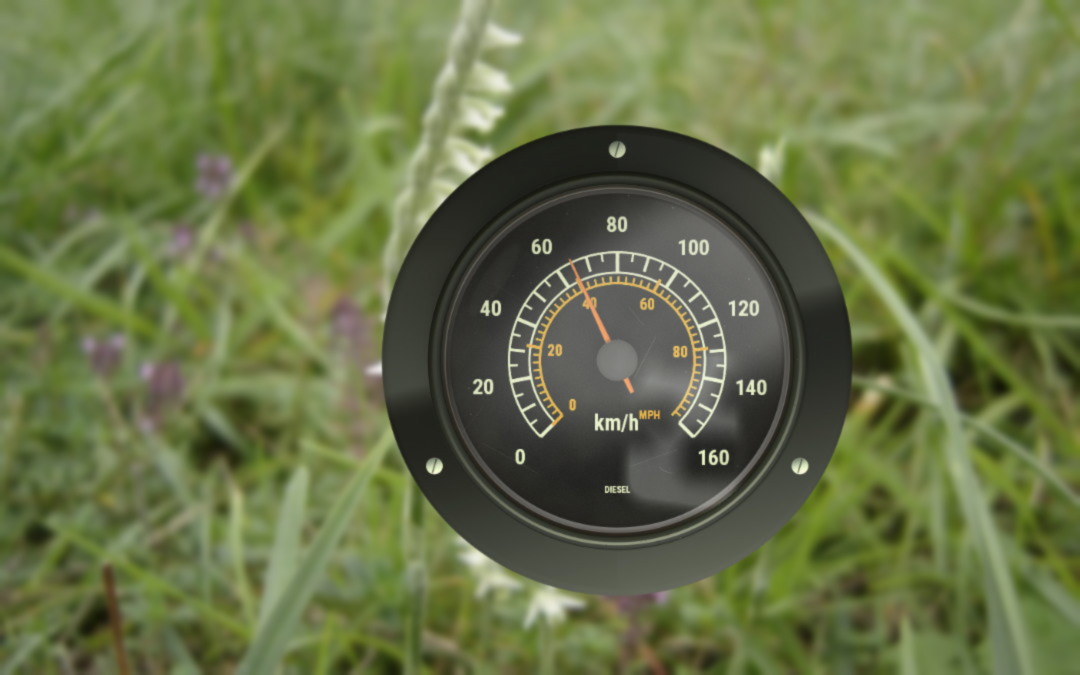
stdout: {"value": 65, "unit": "km/h"}
